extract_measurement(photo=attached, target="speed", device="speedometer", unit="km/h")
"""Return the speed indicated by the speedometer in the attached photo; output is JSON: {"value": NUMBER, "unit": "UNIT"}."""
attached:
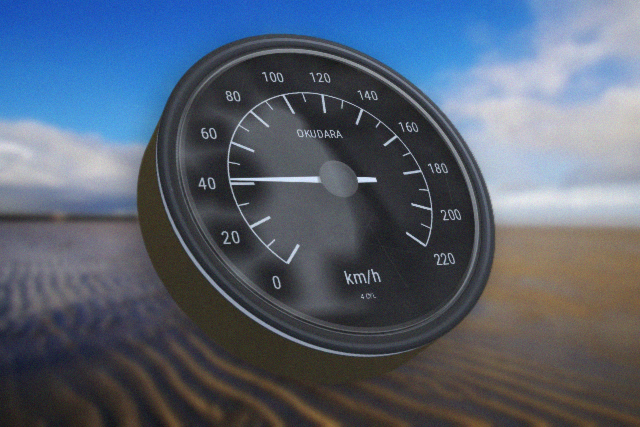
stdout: {"value": 40, "unit": "km/h"}
